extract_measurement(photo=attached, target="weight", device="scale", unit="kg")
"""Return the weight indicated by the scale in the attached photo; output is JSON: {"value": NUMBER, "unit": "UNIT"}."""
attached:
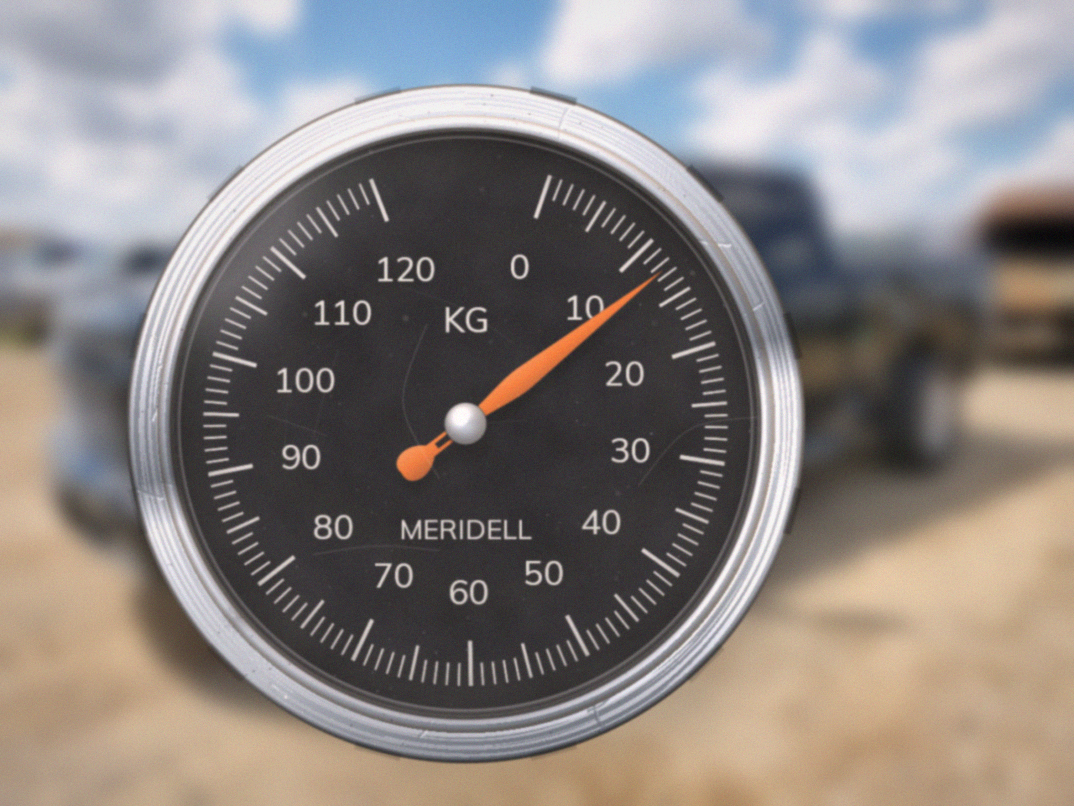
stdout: {"value": 12.5, "unit": "kg"}
